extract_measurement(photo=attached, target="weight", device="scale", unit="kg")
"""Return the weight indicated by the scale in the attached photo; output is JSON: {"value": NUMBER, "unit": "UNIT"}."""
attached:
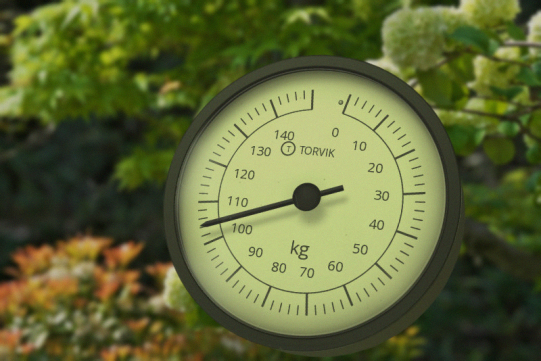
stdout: {"value": 104, "unit": "kg"}
